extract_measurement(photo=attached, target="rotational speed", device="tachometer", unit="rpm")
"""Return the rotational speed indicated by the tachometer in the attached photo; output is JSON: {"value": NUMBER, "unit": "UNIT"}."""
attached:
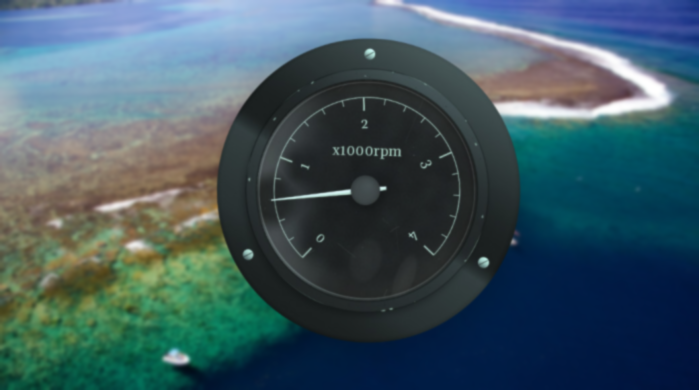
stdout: {"value": 600, "unit": "rpm"}
